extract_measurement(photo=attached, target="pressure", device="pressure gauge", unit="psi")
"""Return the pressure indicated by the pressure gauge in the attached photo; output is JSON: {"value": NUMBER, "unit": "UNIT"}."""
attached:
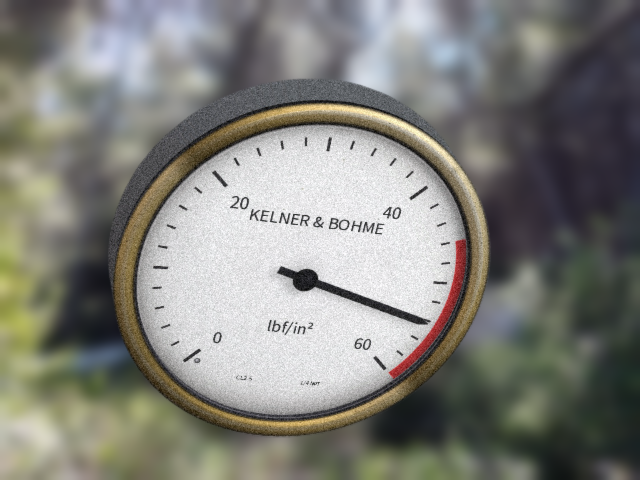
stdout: {"value": 54, "unit": "psi"}
